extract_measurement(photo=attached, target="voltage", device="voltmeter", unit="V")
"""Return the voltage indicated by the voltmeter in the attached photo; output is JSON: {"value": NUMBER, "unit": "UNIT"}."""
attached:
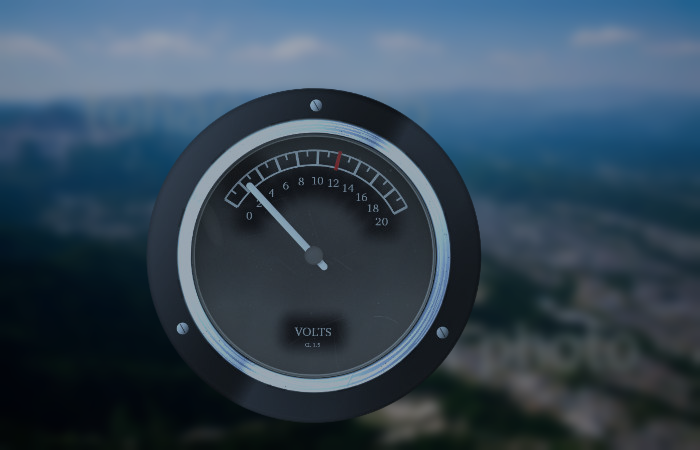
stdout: {"value": 2.5, "unit": "V"}
